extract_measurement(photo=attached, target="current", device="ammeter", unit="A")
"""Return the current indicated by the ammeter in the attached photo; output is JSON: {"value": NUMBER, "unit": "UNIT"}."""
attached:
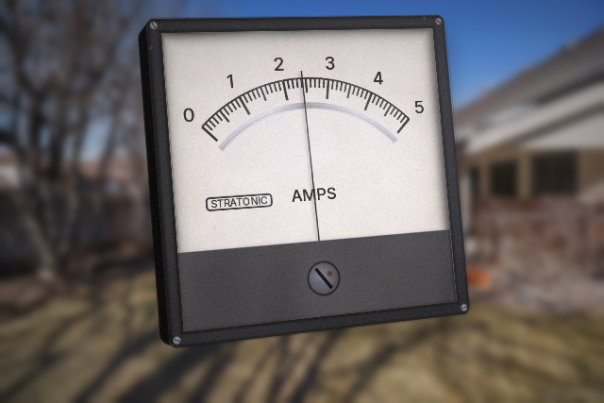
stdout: {"value": 2.4, "unit": "A"}
